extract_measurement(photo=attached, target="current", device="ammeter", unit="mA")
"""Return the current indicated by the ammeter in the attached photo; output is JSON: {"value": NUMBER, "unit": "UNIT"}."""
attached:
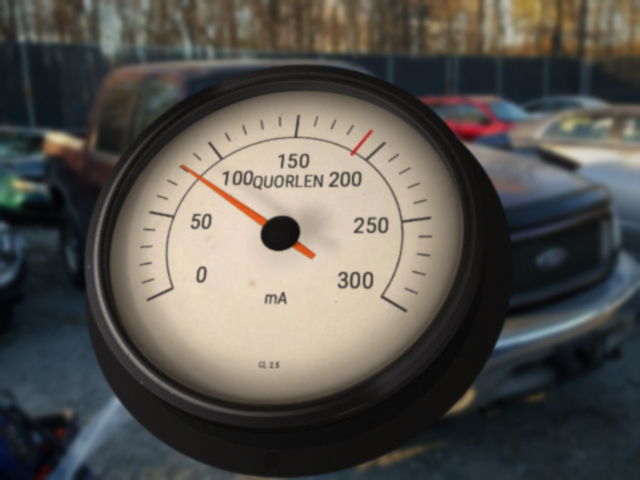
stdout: {"value": 80, "unit": "mA"}
